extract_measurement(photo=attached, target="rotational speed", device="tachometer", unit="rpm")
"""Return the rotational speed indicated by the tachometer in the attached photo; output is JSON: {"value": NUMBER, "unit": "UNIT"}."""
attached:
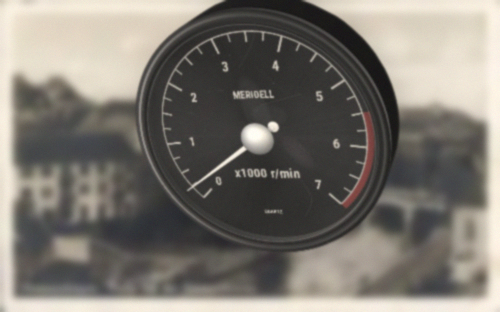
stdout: {"value": 250, "unit": "rpm"}
